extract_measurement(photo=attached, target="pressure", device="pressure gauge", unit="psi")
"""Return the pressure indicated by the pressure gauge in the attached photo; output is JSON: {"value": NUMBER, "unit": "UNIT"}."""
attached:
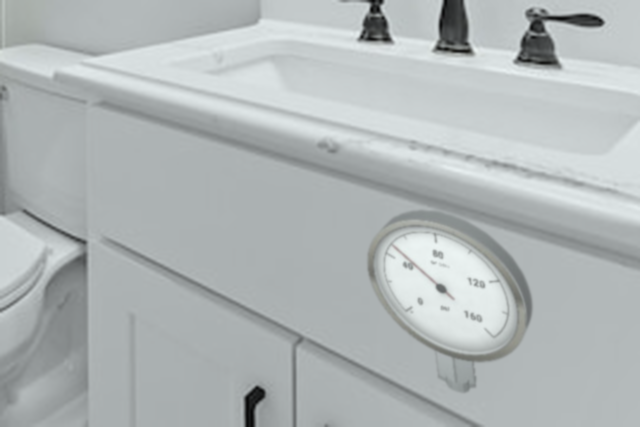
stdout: {"value": 50, "unit": "psi"}
